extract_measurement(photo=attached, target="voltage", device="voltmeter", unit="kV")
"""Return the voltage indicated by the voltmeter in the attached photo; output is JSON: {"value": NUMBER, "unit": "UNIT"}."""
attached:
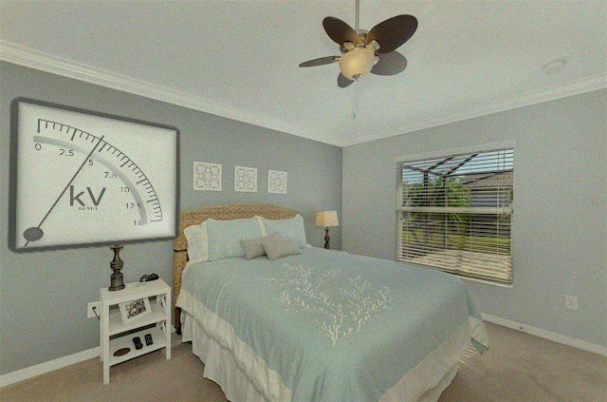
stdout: {"value": 4.5, "unit": "kV"}
